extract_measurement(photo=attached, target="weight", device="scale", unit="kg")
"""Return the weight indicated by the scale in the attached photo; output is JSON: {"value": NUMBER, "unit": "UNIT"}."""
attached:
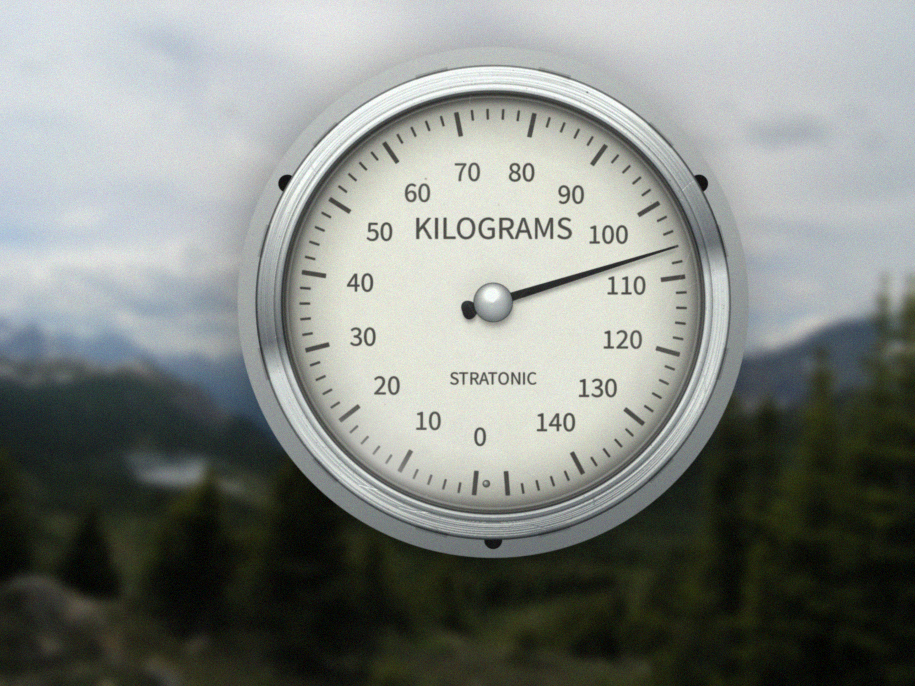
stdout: {"value": 106, "unit": "kg"}
